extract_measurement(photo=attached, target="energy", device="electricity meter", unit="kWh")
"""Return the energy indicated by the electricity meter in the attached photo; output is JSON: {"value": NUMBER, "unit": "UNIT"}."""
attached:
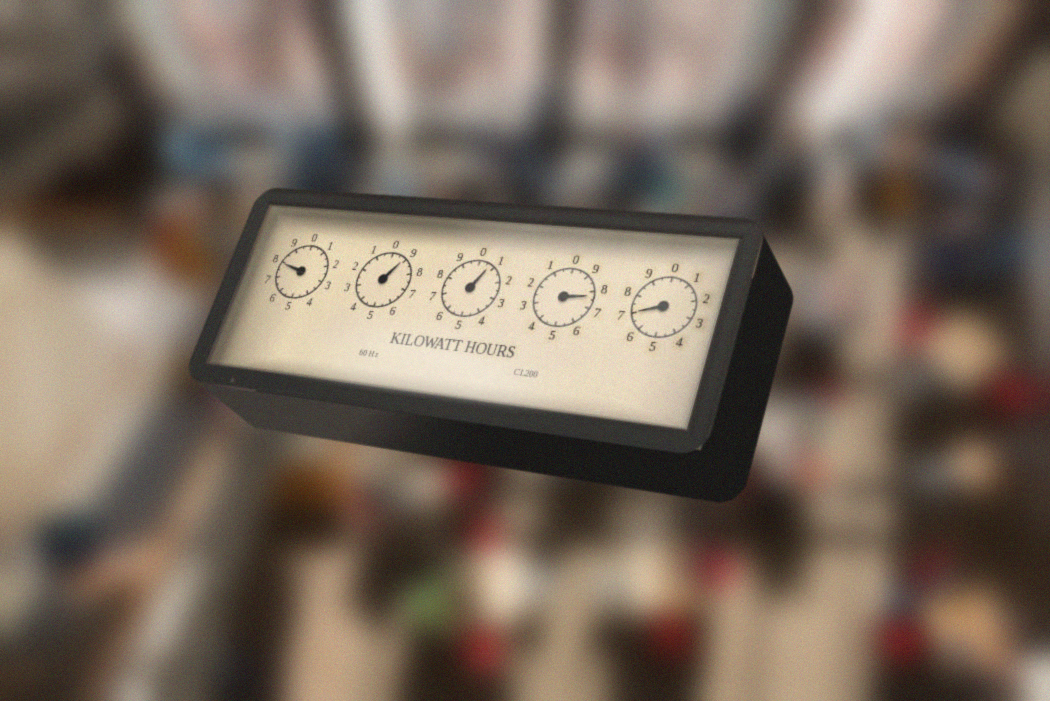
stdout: {"value": 79077, "unit": "kWh"}
